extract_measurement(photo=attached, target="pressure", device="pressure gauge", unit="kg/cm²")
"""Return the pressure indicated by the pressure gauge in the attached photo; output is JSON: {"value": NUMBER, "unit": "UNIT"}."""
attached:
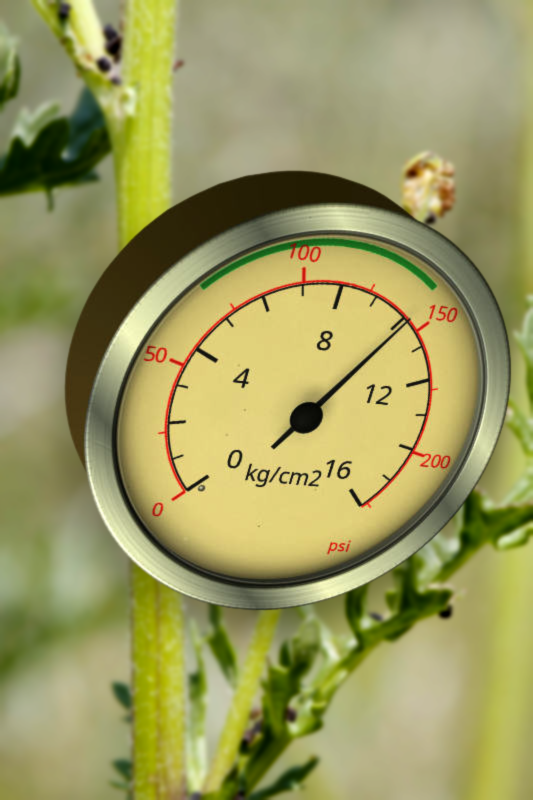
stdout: {"value": 10, "unit": "kg/cm²"}
